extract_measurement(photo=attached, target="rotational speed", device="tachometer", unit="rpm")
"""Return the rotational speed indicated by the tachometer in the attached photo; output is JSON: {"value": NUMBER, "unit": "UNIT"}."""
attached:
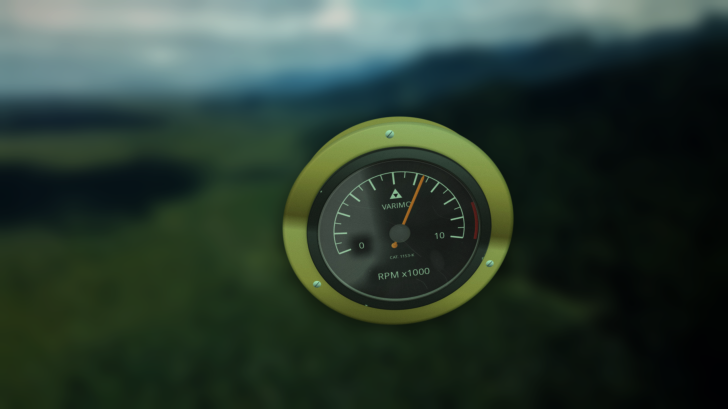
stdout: {"value": 6250, "unit": "rpm"}
